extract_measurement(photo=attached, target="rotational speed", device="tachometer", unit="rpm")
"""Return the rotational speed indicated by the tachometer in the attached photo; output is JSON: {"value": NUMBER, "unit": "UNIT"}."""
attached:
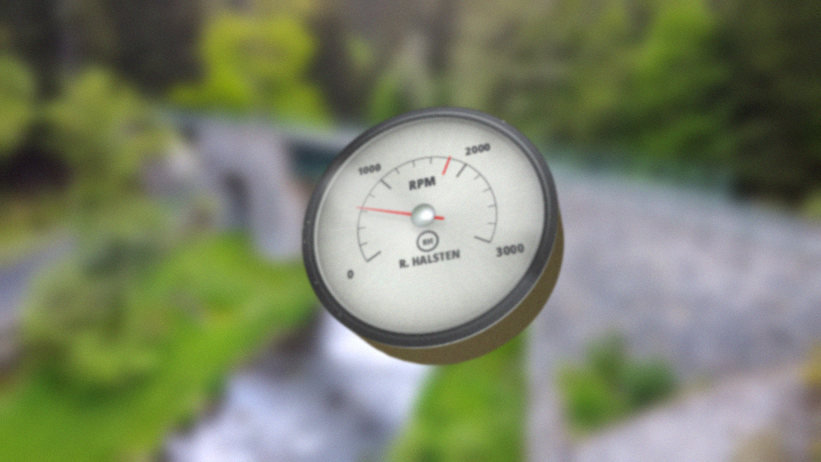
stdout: {"value": 600, "unit": "rpm"}
